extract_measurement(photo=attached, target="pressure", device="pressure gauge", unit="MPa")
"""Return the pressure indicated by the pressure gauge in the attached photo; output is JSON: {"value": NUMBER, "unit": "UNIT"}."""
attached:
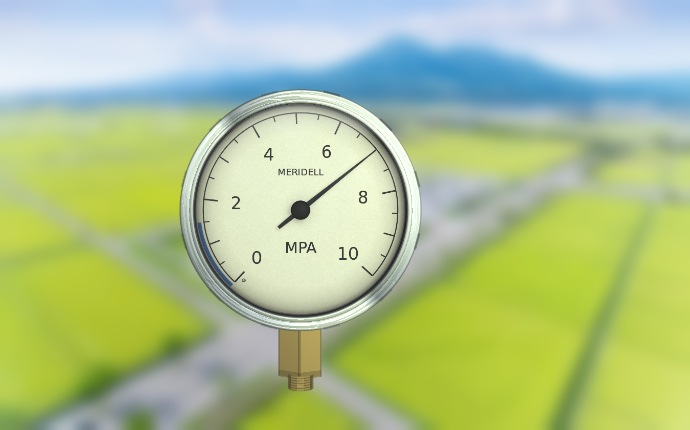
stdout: {"value": 7, "unit": "MPa"}
